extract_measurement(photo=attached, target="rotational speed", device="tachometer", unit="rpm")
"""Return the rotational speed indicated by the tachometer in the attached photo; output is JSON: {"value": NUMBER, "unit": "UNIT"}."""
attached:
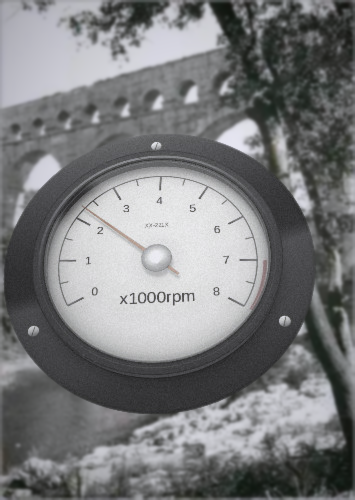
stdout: {"value": 2250, "unit": "rpm"}
